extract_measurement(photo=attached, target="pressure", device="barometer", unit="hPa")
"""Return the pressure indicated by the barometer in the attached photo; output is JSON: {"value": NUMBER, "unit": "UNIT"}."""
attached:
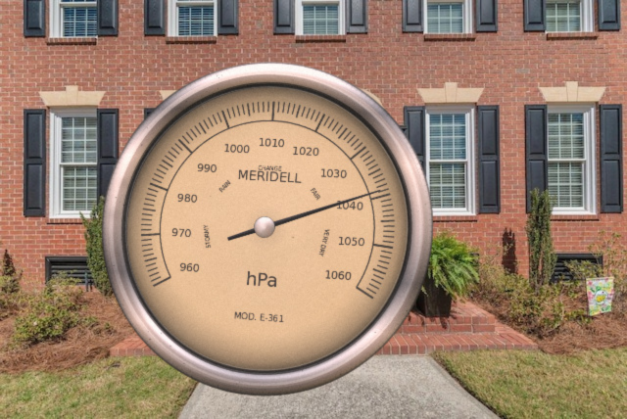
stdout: {"value": 1039, "unit": "hPa"}
